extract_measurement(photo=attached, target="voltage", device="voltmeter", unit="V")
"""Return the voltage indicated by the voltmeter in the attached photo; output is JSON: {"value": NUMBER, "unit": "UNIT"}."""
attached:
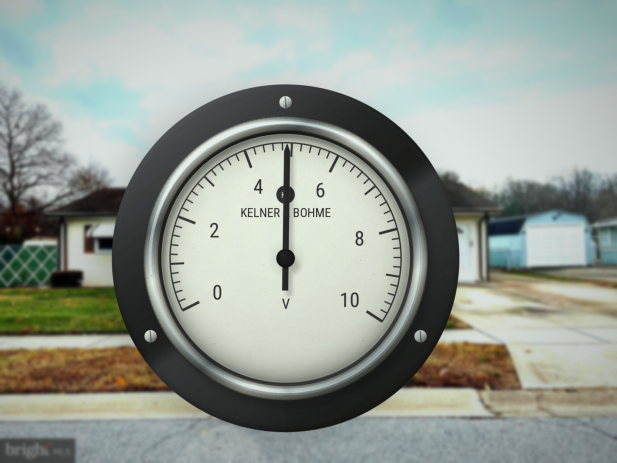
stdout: {"value": 4.9, "unit": "V"}
